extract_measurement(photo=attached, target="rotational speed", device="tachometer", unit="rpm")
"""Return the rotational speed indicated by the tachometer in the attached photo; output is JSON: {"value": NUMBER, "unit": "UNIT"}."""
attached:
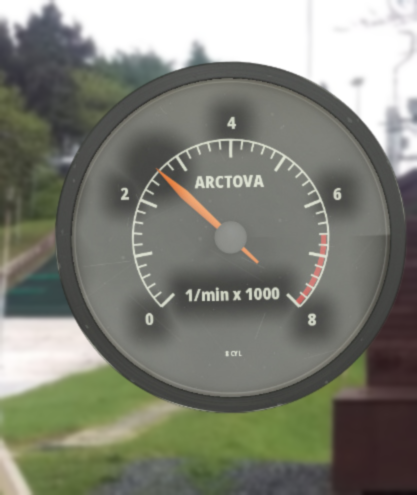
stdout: {"value": 2600, "unit": "rpm"}
